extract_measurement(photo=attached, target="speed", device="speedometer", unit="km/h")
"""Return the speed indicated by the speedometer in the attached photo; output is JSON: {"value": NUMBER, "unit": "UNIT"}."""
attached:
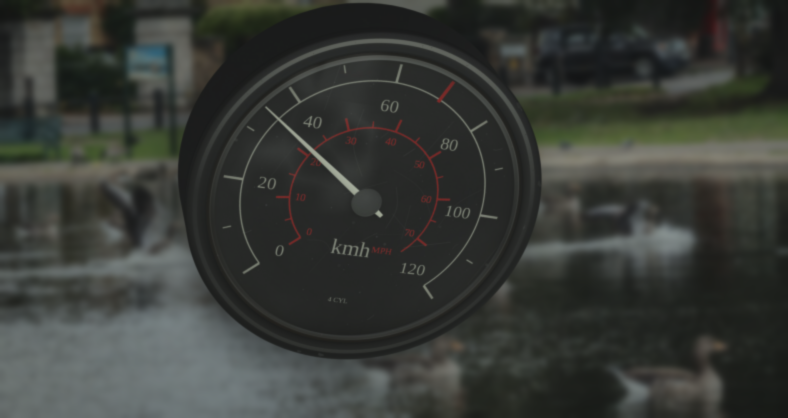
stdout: {"value": 35, "unit": "km/h"}
